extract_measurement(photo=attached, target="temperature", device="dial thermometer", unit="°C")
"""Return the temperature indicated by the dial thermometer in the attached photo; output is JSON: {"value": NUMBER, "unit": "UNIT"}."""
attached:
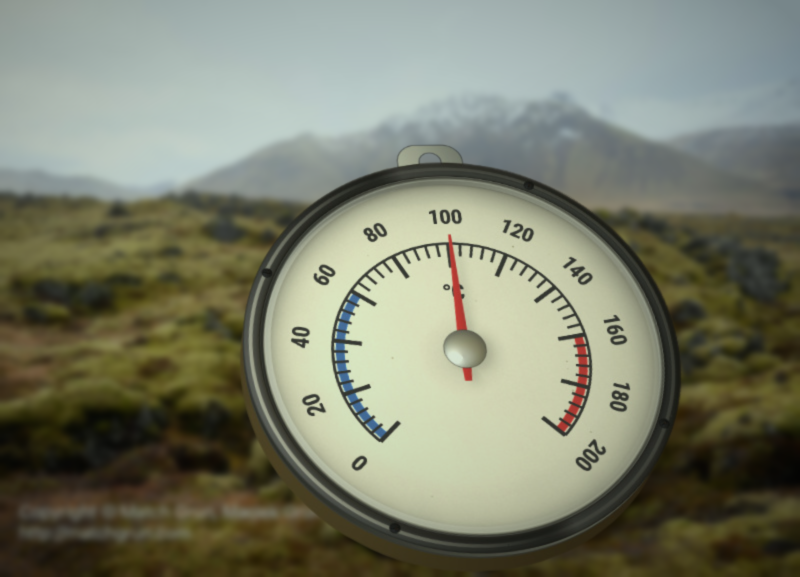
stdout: {"value": 100, "unit": "°C"}
